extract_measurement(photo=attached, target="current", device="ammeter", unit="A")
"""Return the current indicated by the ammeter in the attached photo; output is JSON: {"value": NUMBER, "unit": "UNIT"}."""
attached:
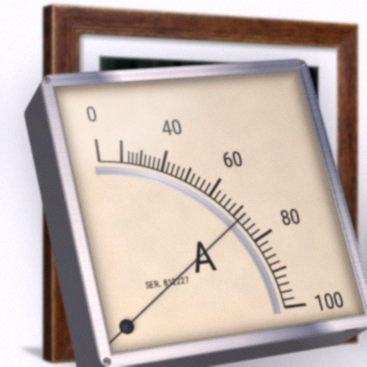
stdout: {"value": 72, "unit": "A"}
